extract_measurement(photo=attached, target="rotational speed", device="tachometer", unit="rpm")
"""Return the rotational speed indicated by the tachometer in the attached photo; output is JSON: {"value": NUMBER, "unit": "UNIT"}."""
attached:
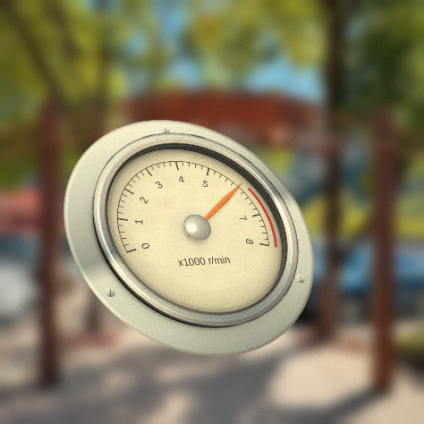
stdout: {"value": 6000, "unit": "rpm"}
